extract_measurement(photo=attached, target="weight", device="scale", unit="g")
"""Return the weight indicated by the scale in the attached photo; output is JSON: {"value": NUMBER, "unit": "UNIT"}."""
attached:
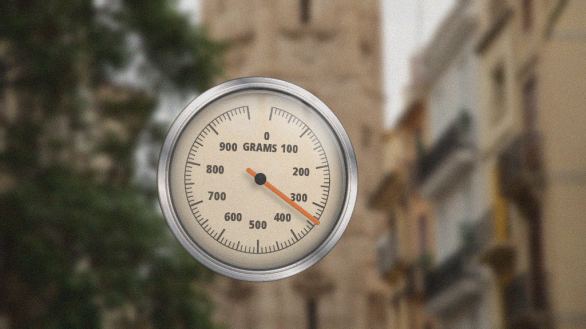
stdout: {"value": 340, "unit": "g"}
